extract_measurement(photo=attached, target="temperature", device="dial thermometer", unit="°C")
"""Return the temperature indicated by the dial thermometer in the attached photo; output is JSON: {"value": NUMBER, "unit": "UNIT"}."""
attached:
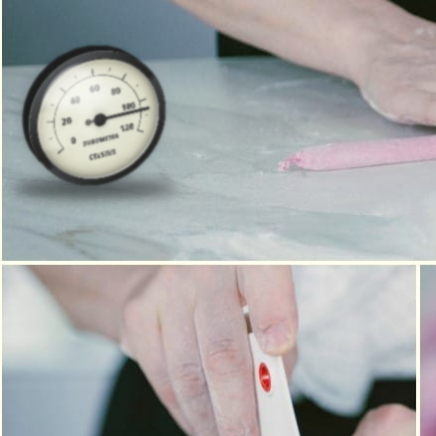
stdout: {"value": 105, "unit": "°C"}
